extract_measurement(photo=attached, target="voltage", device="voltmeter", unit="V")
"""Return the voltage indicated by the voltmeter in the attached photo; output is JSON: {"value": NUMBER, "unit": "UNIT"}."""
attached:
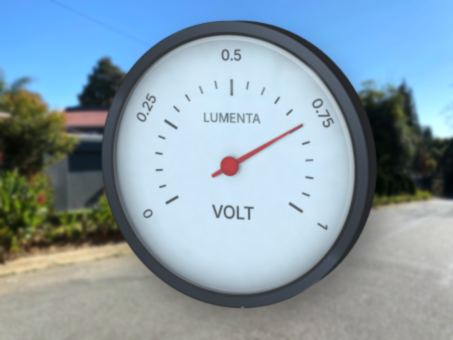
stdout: {"value": 0.75, "unit": "V"}
